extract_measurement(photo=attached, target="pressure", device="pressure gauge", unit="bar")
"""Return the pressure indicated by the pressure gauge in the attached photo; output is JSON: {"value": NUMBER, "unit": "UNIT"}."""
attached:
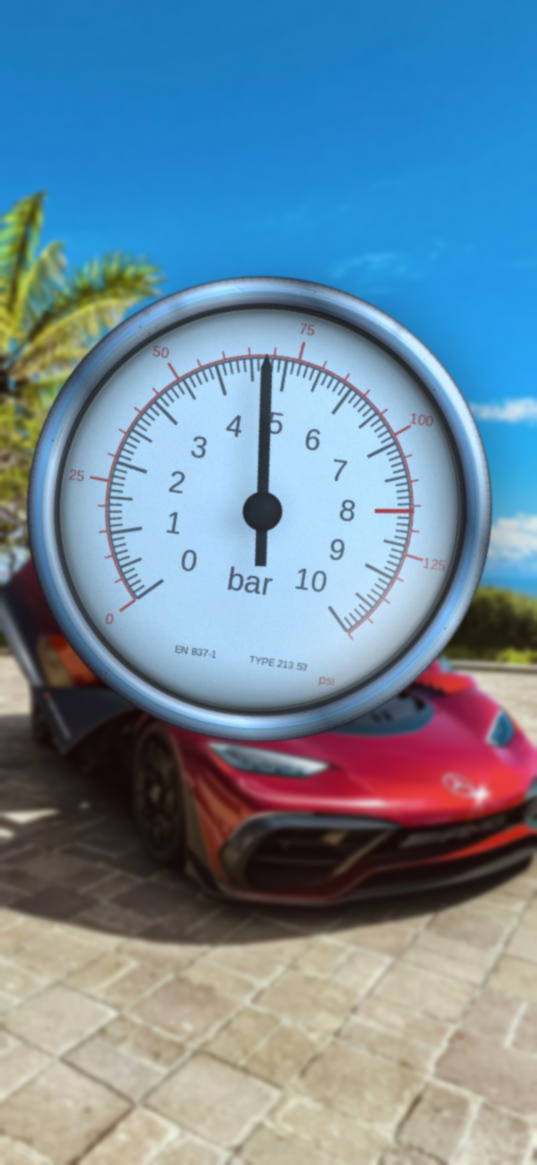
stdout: {"value": 4.7, "unit": "bar"}
